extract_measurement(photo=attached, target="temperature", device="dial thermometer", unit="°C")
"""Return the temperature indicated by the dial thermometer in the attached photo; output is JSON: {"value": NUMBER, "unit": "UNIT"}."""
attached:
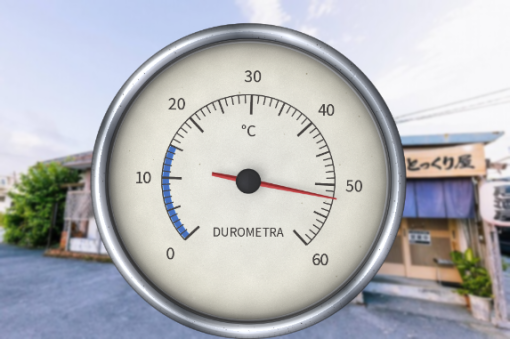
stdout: {"value": 52, "unit": "°C"}
